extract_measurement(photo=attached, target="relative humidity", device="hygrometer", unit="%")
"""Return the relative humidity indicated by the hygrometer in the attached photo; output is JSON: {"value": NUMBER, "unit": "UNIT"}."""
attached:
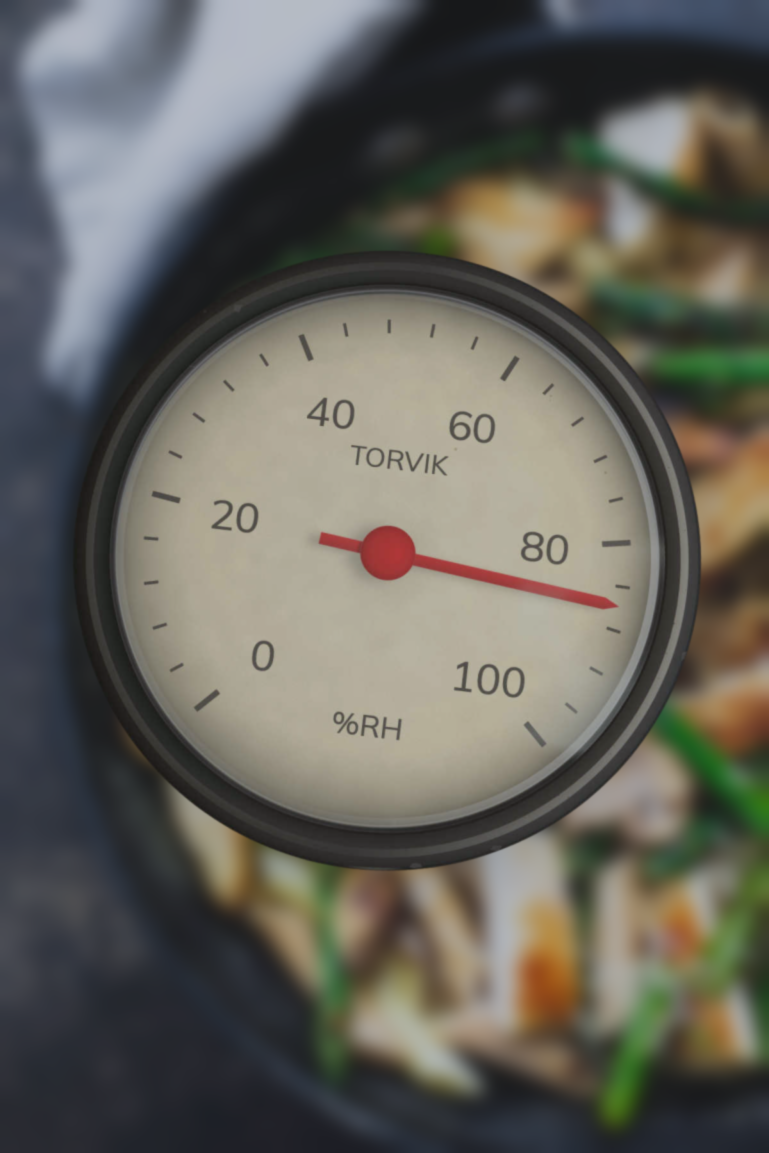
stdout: {"value": 86, "unit": "%"}
